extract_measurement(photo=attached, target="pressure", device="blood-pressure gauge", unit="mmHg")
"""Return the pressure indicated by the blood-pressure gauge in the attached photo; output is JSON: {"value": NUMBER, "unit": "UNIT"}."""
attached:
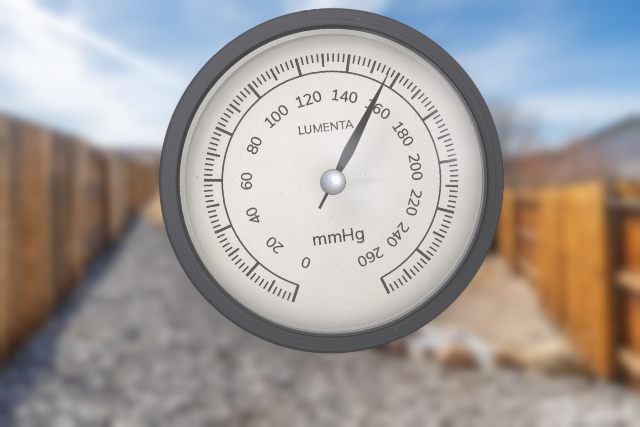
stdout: {"value": 156, "unit": "mmHg"}
